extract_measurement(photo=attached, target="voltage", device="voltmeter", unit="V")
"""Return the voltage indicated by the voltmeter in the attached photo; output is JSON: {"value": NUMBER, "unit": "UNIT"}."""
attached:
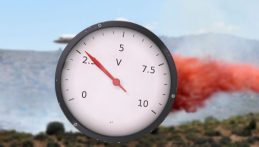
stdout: {"value": 2.75, "unit": "V"}
